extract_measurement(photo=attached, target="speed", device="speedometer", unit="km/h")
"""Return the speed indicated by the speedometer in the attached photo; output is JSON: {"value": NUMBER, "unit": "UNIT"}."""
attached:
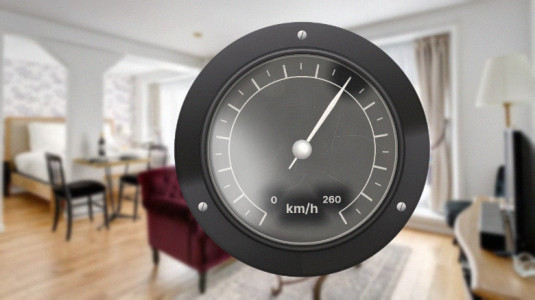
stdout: {"value": 160, "unit": "km/h"}
